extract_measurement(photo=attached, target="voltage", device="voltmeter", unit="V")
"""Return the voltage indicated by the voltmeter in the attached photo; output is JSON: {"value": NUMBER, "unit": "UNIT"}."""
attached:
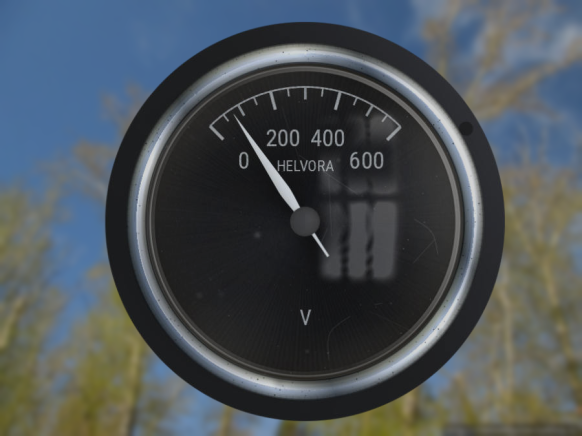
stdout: {"value": 75, "unit": "V"}
